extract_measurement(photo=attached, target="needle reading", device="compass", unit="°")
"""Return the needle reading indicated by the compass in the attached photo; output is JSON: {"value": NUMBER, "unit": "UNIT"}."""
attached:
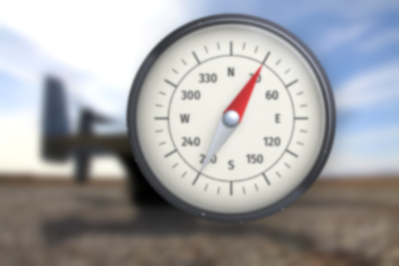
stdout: {"value": 30, "unit": "°"}
